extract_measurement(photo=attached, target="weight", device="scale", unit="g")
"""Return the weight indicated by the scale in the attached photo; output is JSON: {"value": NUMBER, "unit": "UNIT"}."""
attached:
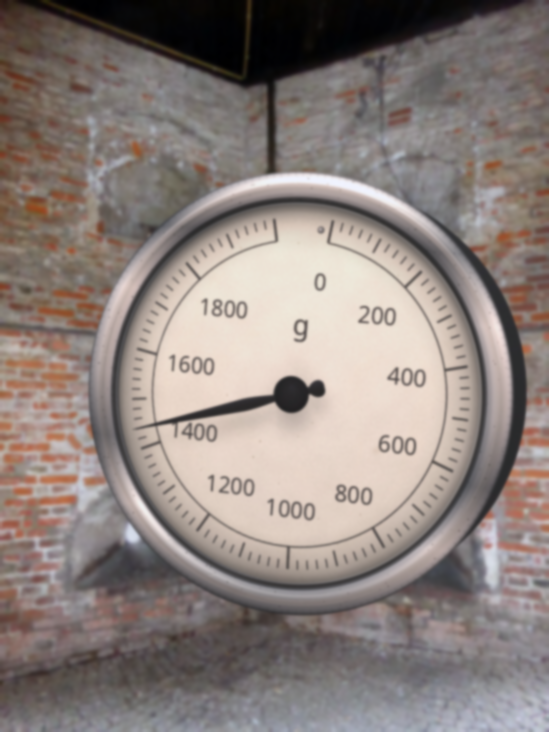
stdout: {"value": 1440, "unit": "g"}
